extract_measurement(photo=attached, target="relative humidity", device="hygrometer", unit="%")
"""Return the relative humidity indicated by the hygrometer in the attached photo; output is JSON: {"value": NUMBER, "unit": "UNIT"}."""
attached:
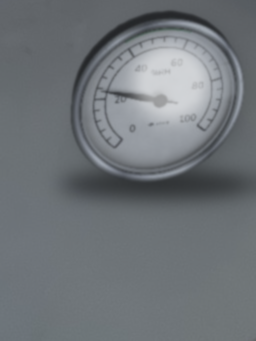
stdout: {"value": 24, "unit": "%"}
